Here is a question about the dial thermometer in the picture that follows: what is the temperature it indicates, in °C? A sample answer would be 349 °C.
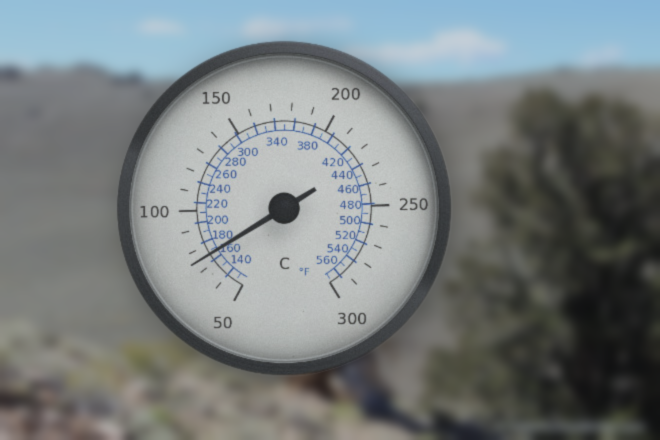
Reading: 75 °C
